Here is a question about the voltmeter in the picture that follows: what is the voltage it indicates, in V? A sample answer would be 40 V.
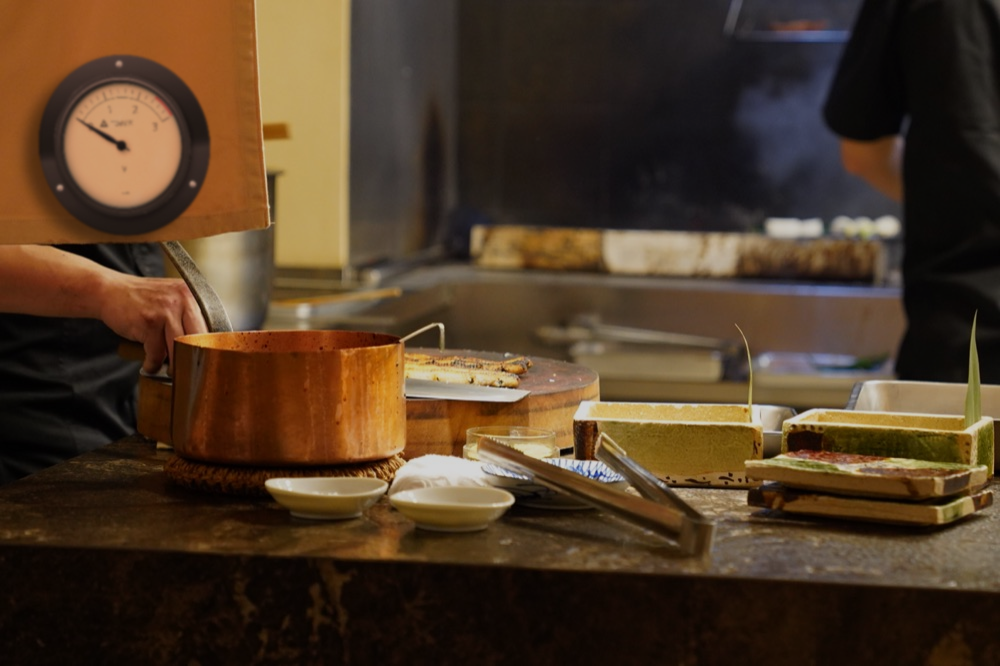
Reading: 0 V
